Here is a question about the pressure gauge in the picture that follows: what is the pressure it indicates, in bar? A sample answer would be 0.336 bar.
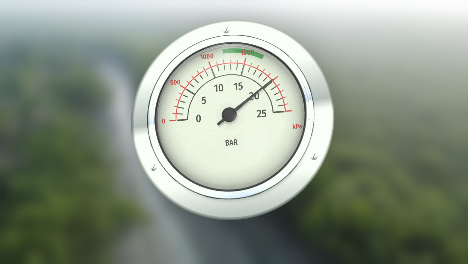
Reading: 20 bar
